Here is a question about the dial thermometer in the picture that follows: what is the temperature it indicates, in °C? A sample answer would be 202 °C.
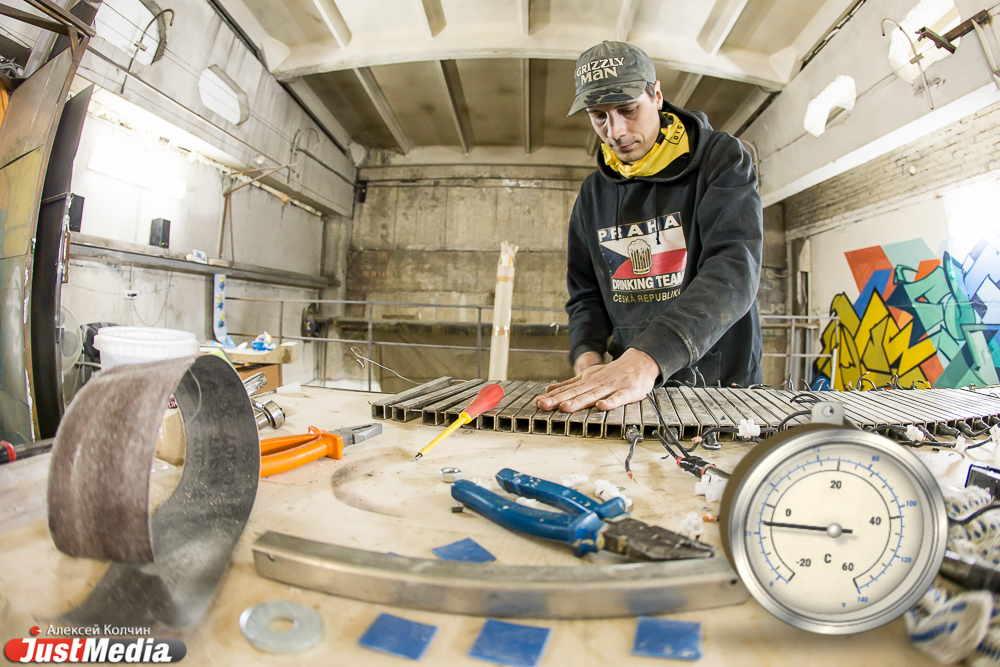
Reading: -4 °C
